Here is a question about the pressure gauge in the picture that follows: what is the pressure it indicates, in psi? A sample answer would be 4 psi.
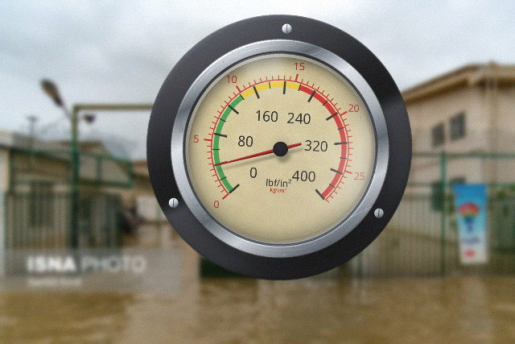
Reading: 40 psi
